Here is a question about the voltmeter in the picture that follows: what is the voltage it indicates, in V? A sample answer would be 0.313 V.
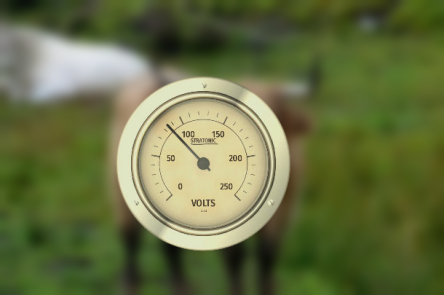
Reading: 85 V
